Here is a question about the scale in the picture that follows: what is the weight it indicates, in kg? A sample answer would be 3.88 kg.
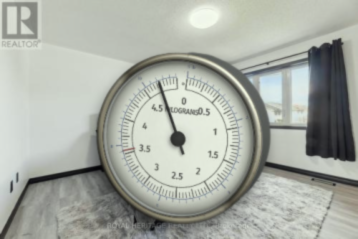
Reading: 4.75 kg
